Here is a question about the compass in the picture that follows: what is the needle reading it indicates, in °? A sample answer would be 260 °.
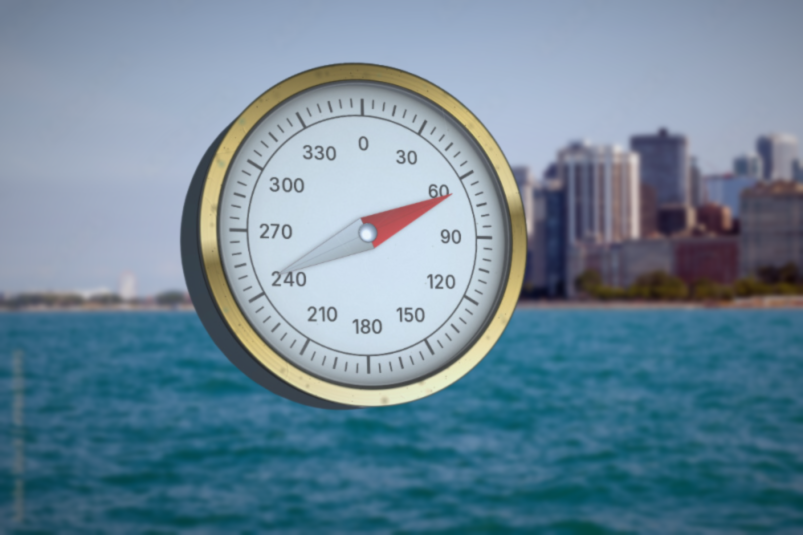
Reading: 65 °
